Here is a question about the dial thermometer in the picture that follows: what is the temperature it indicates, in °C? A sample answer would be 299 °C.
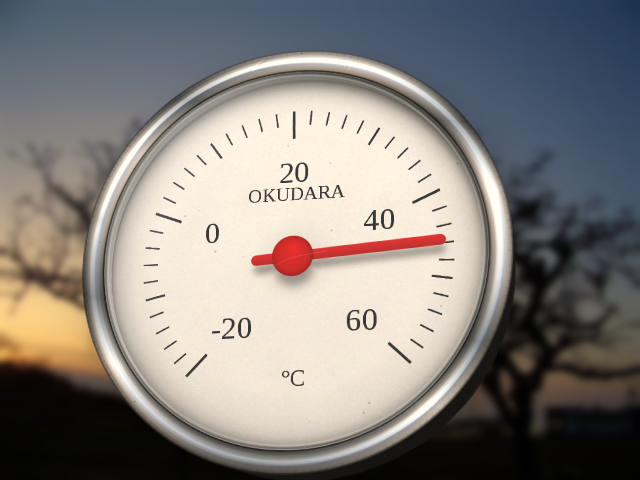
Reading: 46 °C
